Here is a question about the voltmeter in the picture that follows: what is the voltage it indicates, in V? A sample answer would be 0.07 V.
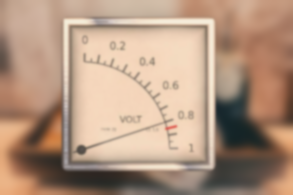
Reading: 0.8 V
